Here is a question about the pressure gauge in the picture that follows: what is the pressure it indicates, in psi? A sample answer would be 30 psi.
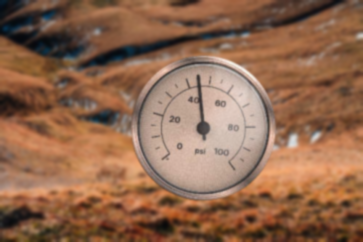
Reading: 45 psi
